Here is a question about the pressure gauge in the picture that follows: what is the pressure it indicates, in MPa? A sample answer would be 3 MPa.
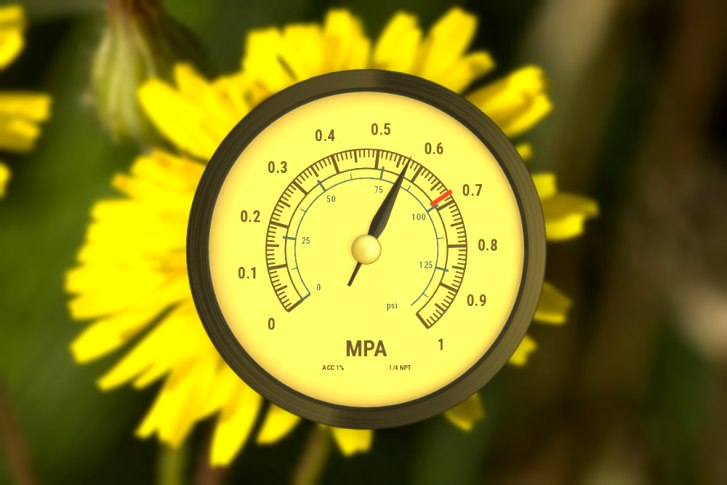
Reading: 0.57 MPa
